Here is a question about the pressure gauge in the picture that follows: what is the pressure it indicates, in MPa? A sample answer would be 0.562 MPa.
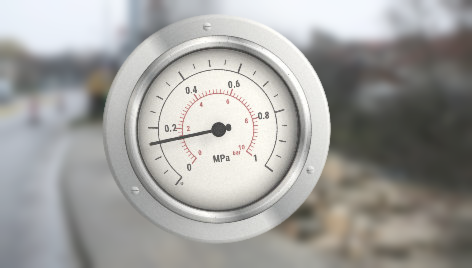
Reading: 0.15 MPa
